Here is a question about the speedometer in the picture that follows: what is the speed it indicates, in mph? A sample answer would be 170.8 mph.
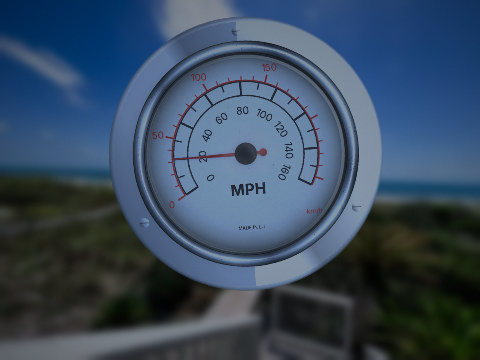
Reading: 20 mph
